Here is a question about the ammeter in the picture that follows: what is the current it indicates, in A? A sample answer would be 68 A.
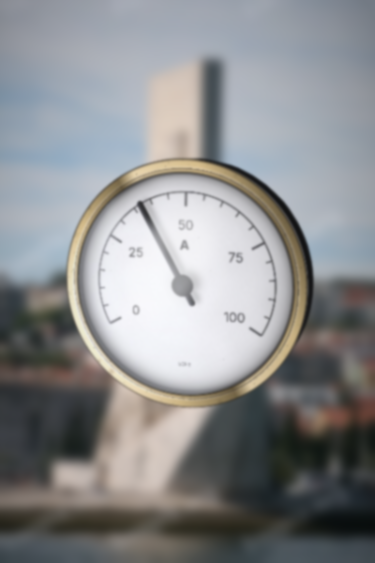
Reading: 37.5 A
